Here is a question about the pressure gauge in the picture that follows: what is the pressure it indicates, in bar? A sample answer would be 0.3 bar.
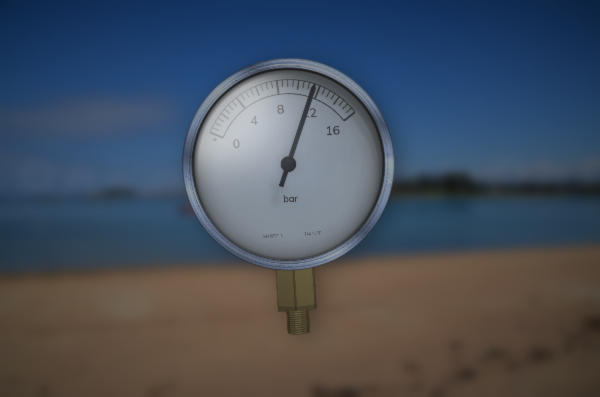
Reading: 11.5 bar
